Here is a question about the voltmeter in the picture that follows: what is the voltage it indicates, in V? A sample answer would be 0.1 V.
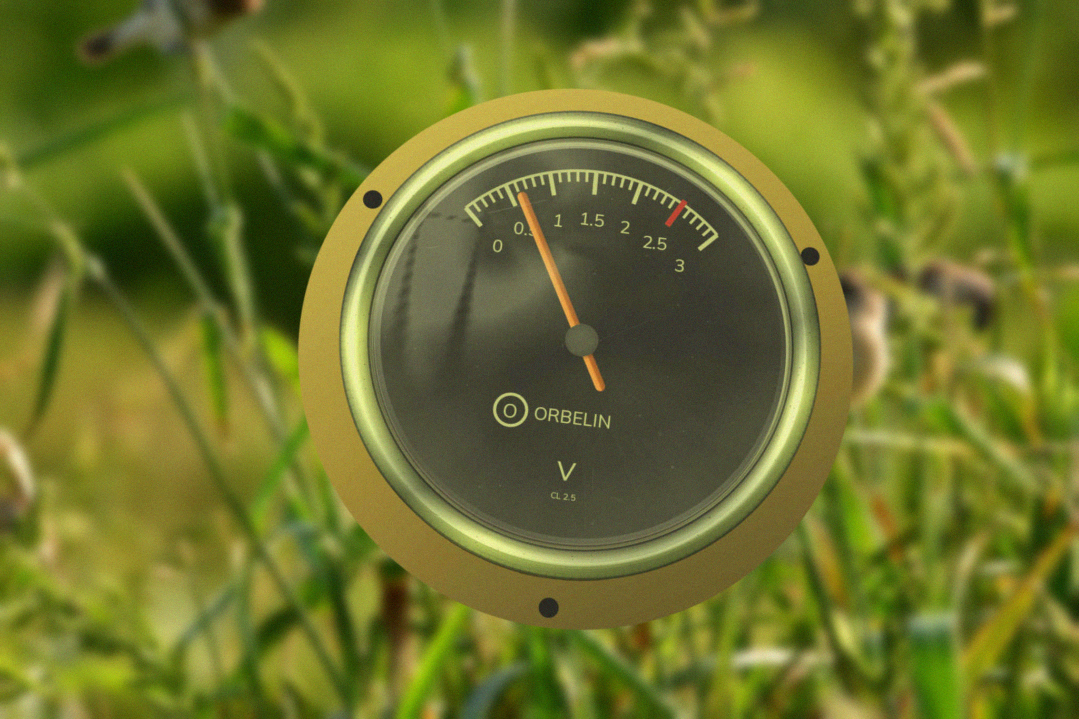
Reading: 0.6 V
